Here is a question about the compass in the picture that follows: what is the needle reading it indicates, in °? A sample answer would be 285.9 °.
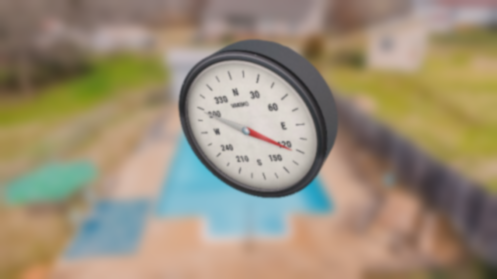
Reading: 120 °
